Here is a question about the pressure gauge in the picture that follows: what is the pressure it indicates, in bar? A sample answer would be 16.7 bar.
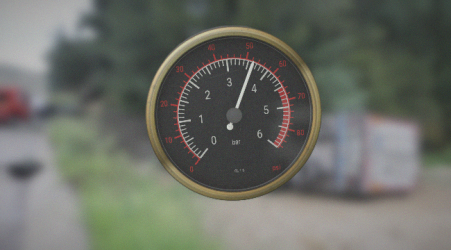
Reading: 3.6 bar
